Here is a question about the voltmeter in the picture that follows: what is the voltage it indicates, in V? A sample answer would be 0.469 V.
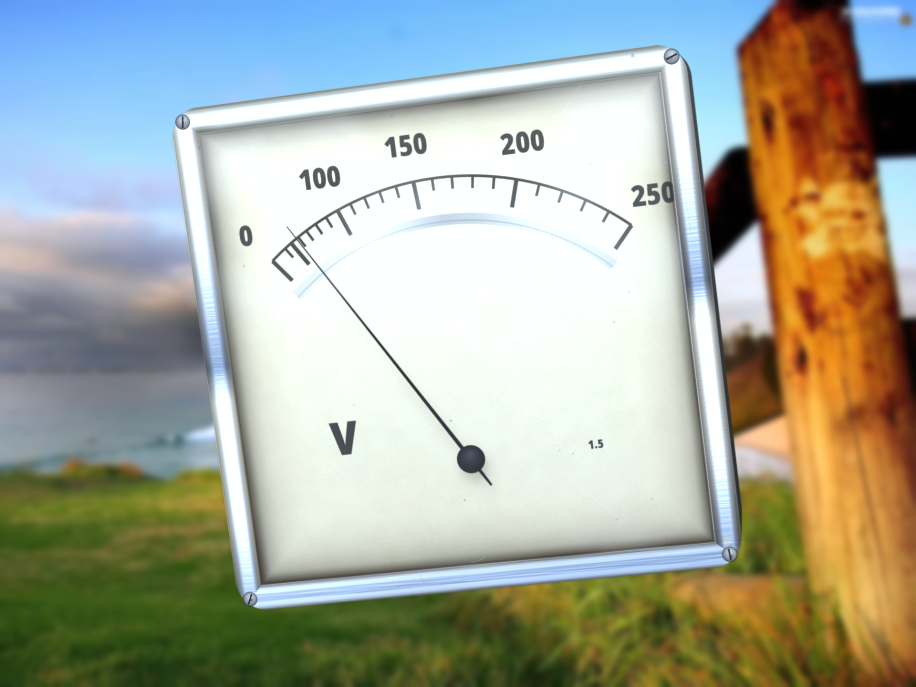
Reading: 60 V
